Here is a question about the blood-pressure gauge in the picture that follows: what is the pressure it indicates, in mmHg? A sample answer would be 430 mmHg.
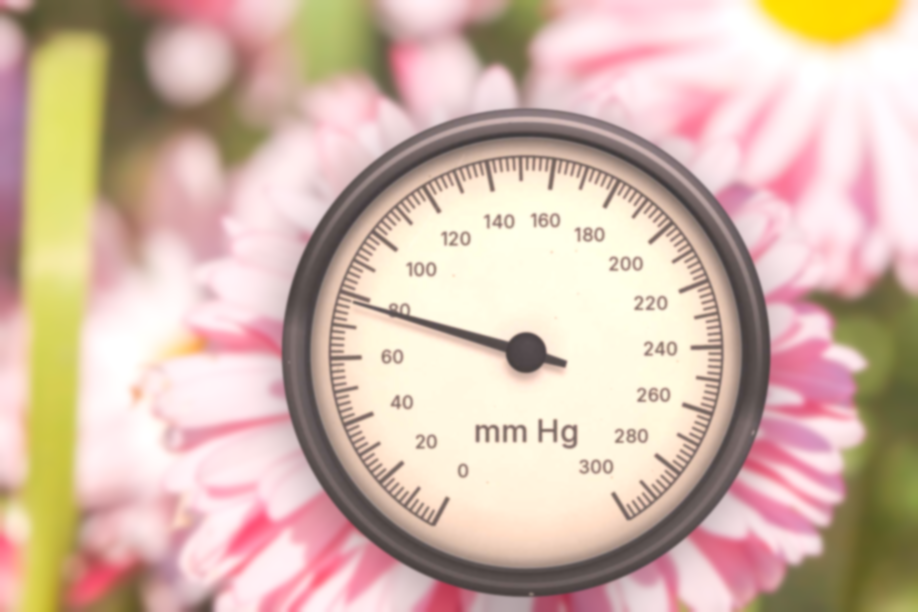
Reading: 78 mmHg
